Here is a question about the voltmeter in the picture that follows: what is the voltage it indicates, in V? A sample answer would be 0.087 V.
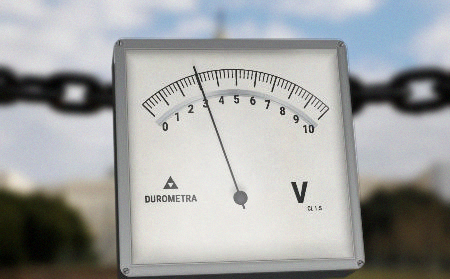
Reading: 3 V
